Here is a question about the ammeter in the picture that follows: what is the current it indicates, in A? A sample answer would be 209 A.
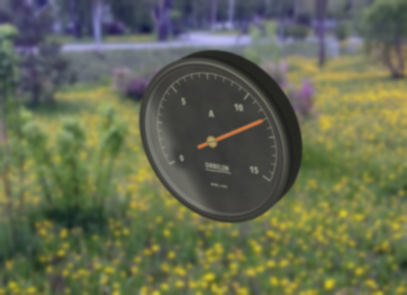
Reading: 11.5 A
